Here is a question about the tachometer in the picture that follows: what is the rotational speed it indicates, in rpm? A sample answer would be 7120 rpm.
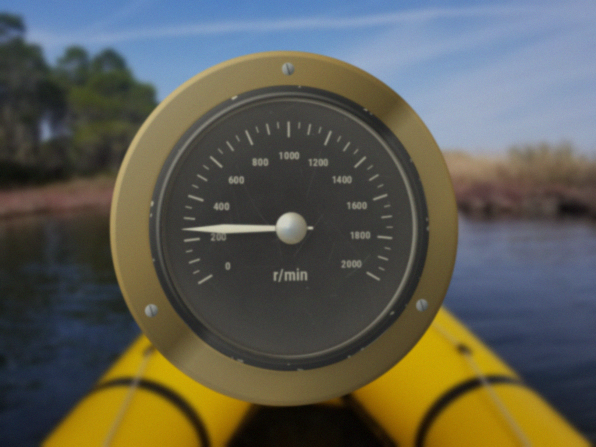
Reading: 250 rpm
